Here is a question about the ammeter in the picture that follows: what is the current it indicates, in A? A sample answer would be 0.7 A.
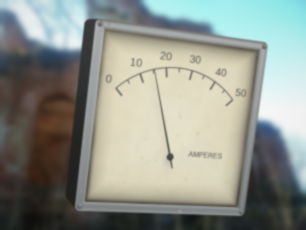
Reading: 15 A
